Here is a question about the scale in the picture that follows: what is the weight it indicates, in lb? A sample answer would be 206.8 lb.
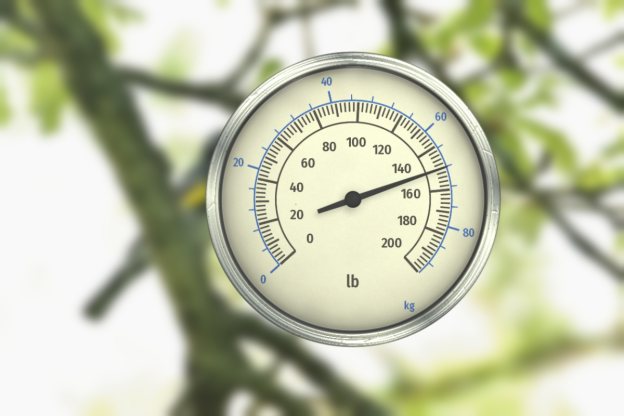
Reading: 150 lb
